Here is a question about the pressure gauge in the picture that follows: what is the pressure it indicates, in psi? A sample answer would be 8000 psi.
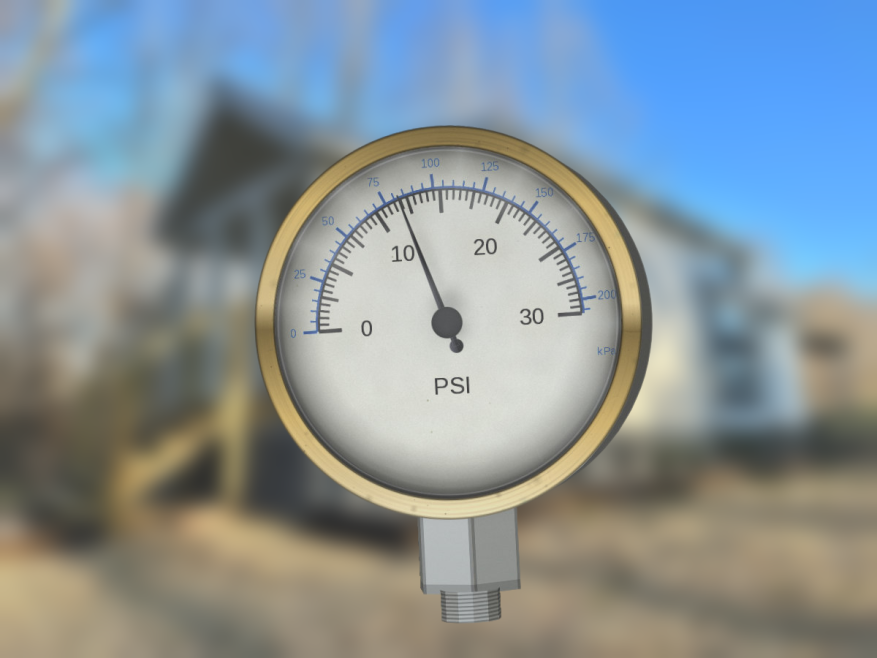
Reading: 12 psi
